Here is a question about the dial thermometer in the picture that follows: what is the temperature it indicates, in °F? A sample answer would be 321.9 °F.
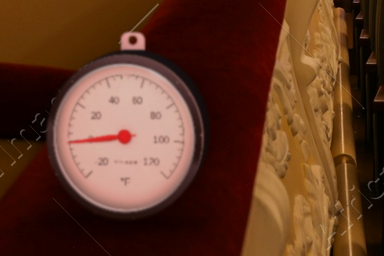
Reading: 0 °F
